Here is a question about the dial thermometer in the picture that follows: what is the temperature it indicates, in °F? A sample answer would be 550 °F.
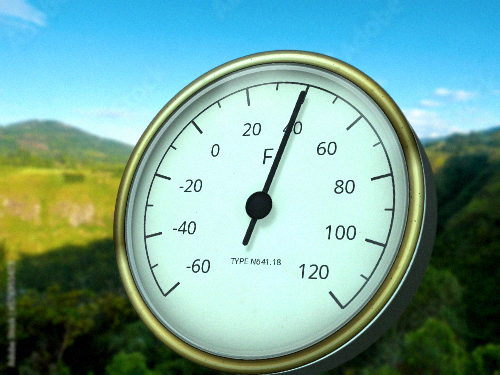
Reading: 40 °F
